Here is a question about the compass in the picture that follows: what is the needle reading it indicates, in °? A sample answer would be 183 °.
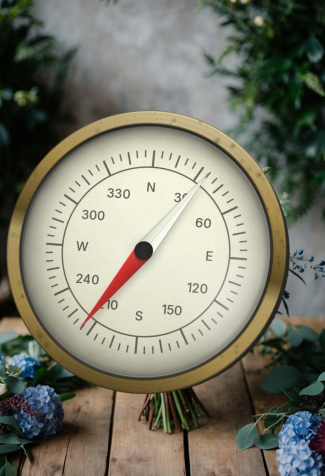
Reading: 215 °
